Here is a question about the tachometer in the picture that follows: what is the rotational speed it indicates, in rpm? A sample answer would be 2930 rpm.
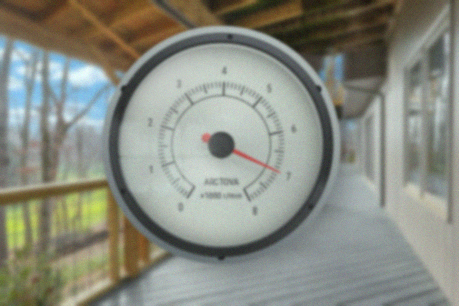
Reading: 7000 rpm
